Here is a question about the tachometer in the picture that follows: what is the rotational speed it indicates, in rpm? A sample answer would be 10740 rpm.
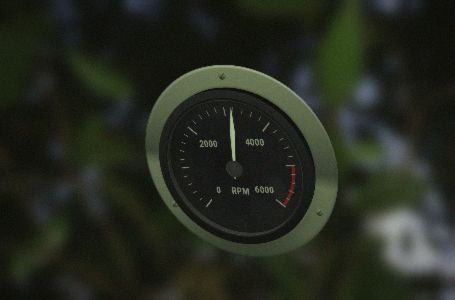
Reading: 3200 rpm
